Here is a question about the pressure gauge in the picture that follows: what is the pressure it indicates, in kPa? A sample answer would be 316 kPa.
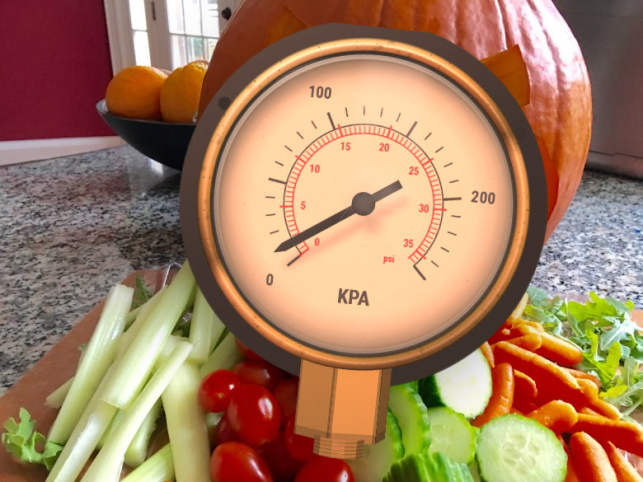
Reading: 10 kPa
